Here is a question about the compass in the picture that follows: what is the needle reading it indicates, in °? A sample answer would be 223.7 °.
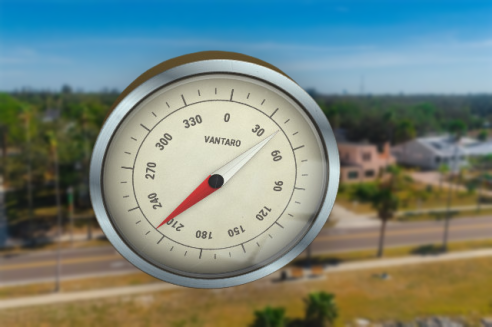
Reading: 220 °
